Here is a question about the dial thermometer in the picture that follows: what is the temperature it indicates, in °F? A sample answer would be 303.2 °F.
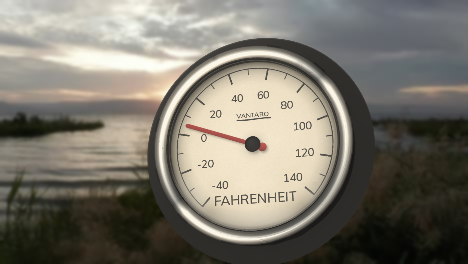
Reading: 5 °F
